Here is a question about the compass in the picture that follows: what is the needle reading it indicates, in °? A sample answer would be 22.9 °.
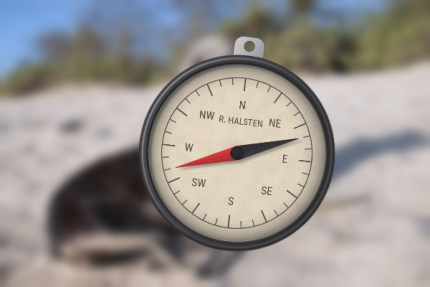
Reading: 250 °
